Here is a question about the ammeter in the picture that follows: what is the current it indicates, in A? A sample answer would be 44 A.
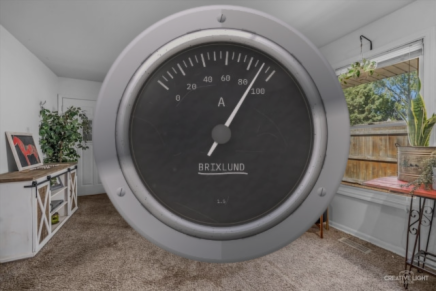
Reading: 90 A
